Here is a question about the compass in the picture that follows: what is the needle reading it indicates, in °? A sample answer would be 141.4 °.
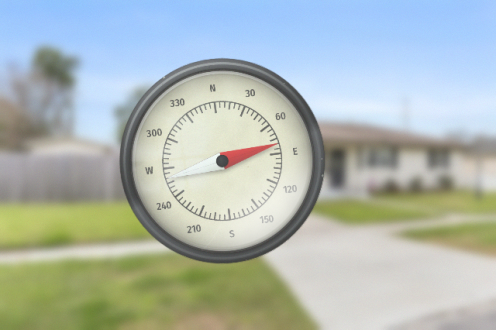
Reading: 80 °
